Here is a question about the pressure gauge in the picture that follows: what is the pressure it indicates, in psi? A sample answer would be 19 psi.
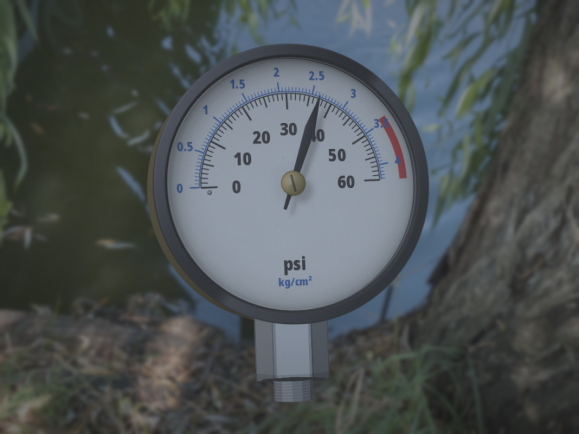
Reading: 37 psi
